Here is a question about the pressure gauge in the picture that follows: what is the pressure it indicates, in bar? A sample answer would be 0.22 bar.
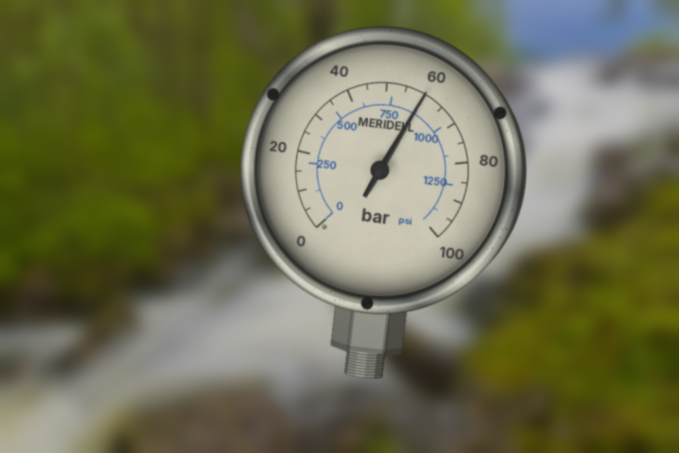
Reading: 60 bar
